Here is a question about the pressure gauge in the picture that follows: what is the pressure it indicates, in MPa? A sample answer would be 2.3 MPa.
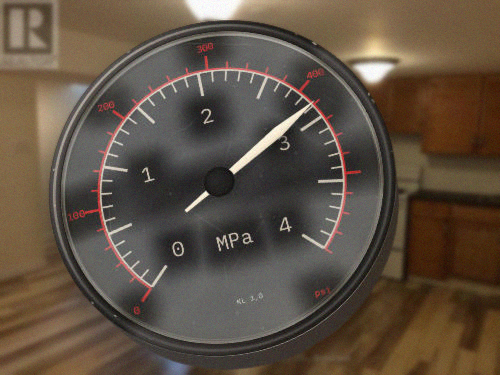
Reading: 2.9 MPa
